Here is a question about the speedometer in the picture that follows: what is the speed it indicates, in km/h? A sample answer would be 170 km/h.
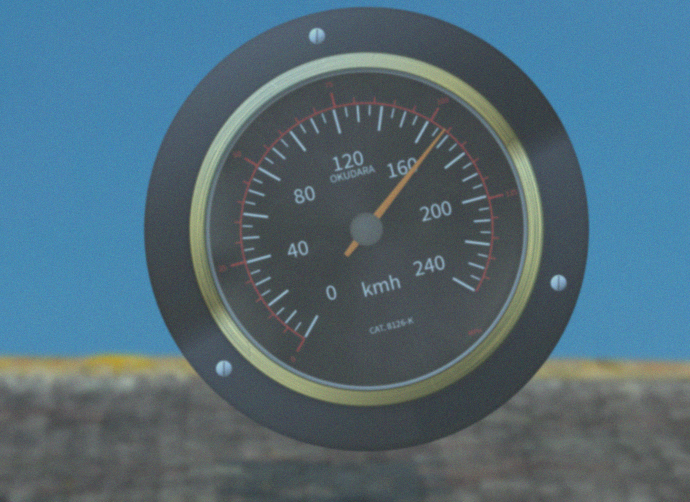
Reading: 167.5 km/h
